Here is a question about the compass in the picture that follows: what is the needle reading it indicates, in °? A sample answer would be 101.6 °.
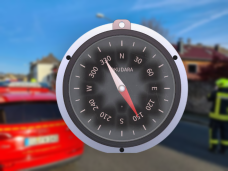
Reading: 150 °
